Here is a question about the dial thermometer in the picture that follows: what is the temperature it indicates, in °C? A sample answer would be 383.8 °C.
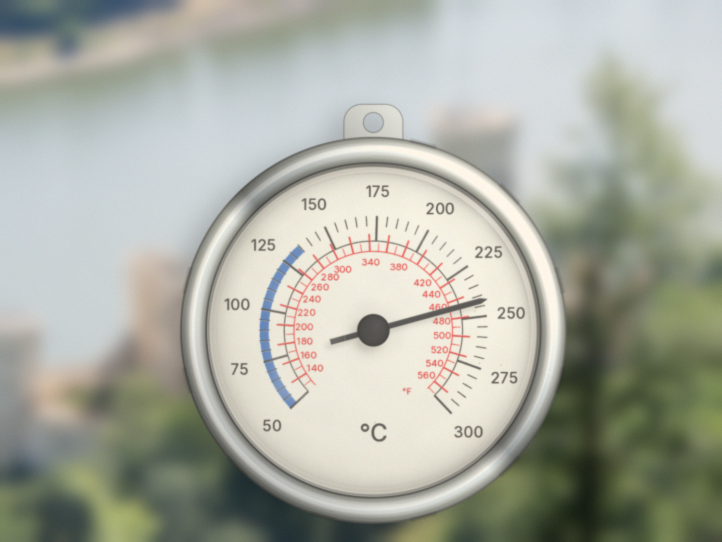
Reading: 242.5 °C
